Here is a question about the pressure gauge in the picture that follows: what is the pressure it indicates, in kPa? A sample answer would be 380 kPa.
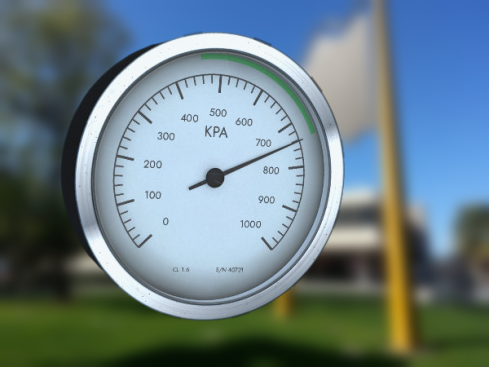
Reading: 740 kPa
